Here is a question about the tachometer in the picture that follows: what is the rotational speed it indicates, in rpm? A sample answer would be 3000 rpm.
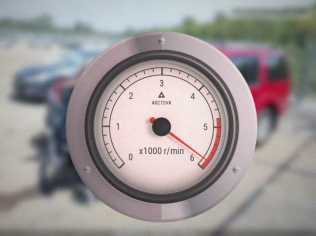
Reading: 5800 rpm
